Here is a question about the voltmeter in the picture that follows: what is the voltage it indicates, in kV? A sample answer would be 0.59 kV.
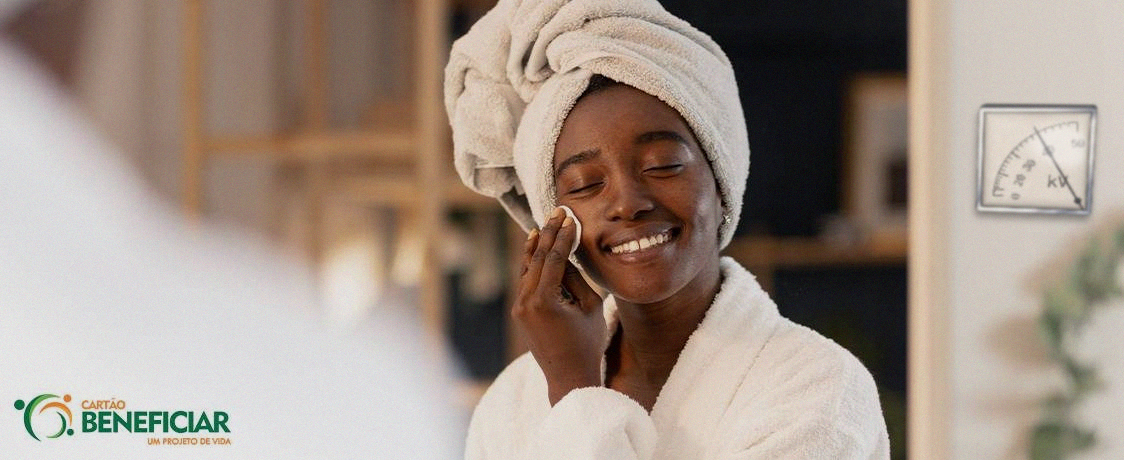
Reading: 40 kV
